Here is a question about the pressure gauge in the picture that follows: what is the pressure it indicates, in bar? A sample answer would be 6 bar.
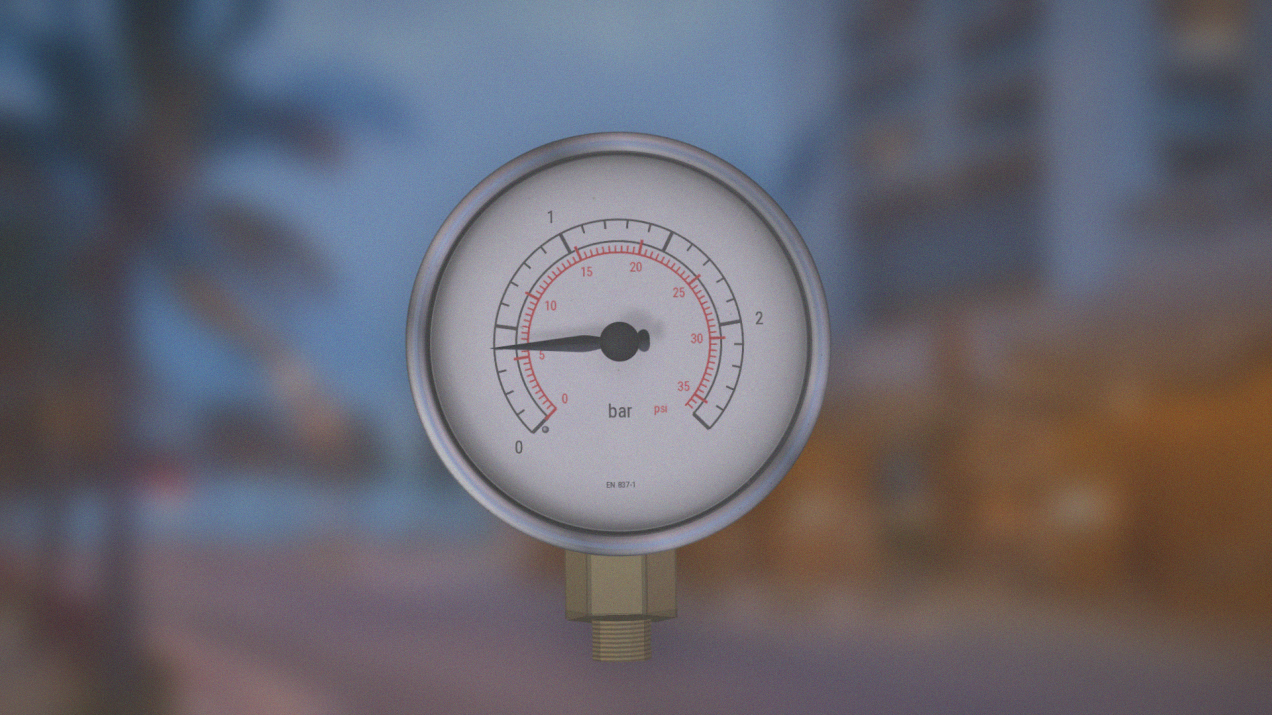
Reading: 0.4 bar
